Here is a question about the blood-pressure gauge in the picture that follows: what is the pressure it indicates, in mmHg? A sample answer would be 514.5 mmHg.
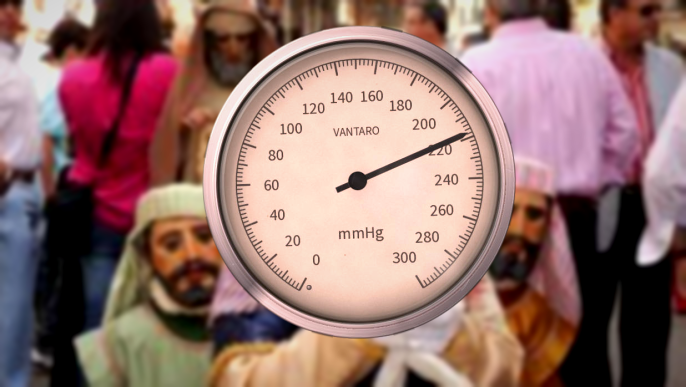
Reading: 218 mmHg
